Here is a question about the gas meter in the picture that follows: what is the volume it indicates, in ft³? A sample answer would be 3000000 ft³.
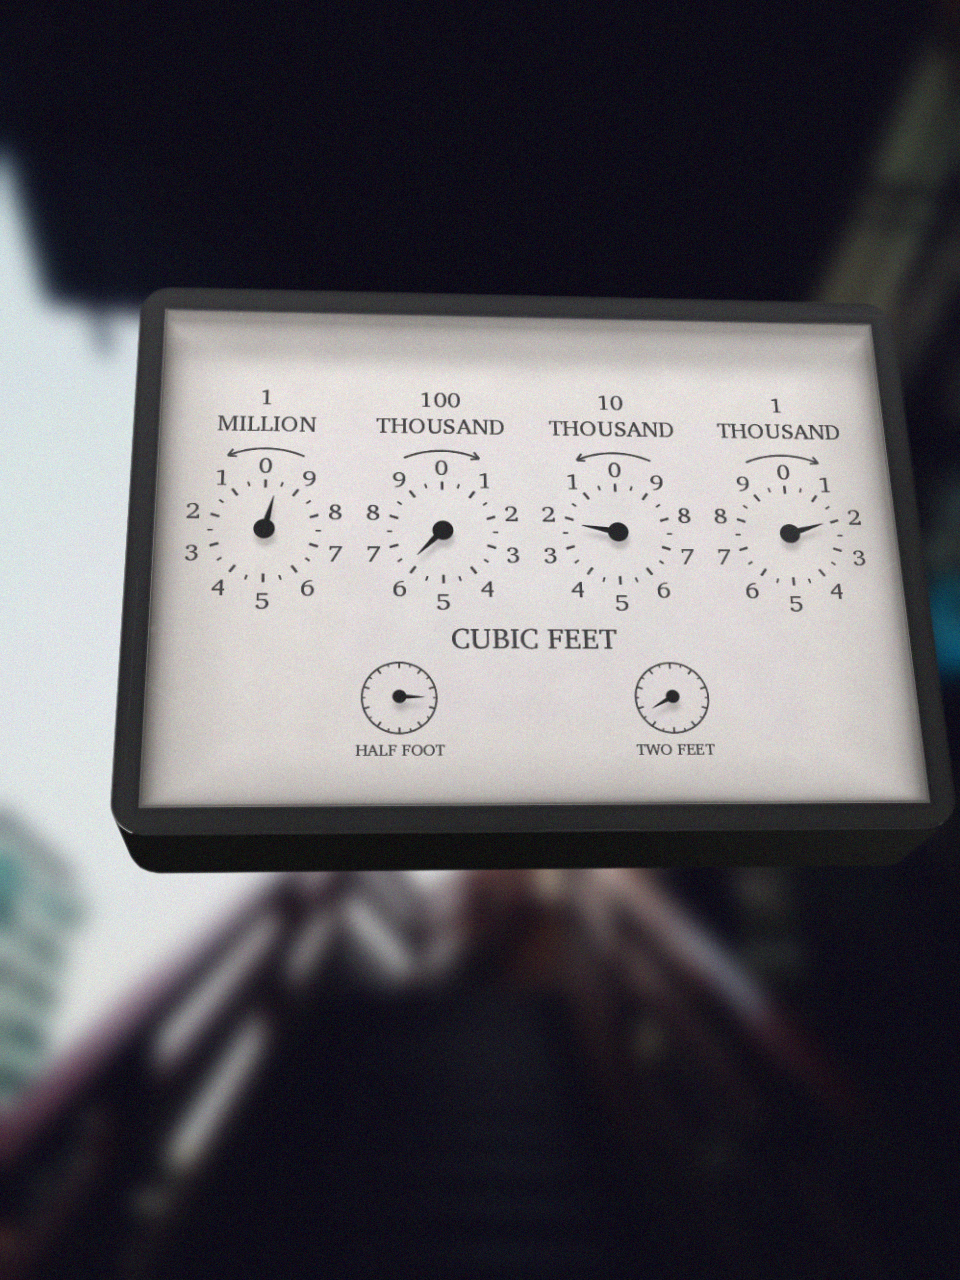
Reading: 962200 ft³
